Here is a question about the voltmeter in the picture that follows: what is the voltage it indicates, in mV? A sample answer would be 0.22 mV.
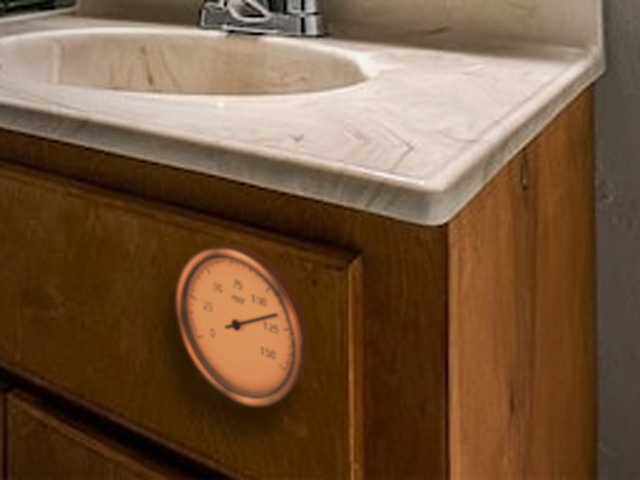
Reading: 115 mV
